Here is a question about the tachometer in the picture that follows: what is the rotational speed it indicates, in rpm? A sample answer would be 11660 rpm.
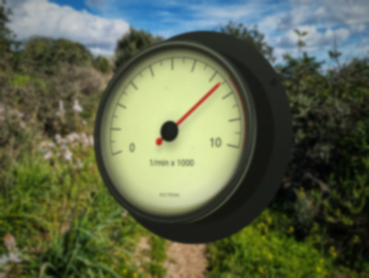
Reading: 7500 rpm
